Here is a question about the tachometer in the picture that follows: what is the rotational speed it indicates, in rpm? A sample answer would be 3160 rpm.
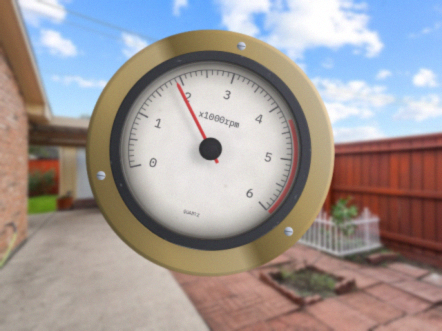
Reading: 1900 rpm
